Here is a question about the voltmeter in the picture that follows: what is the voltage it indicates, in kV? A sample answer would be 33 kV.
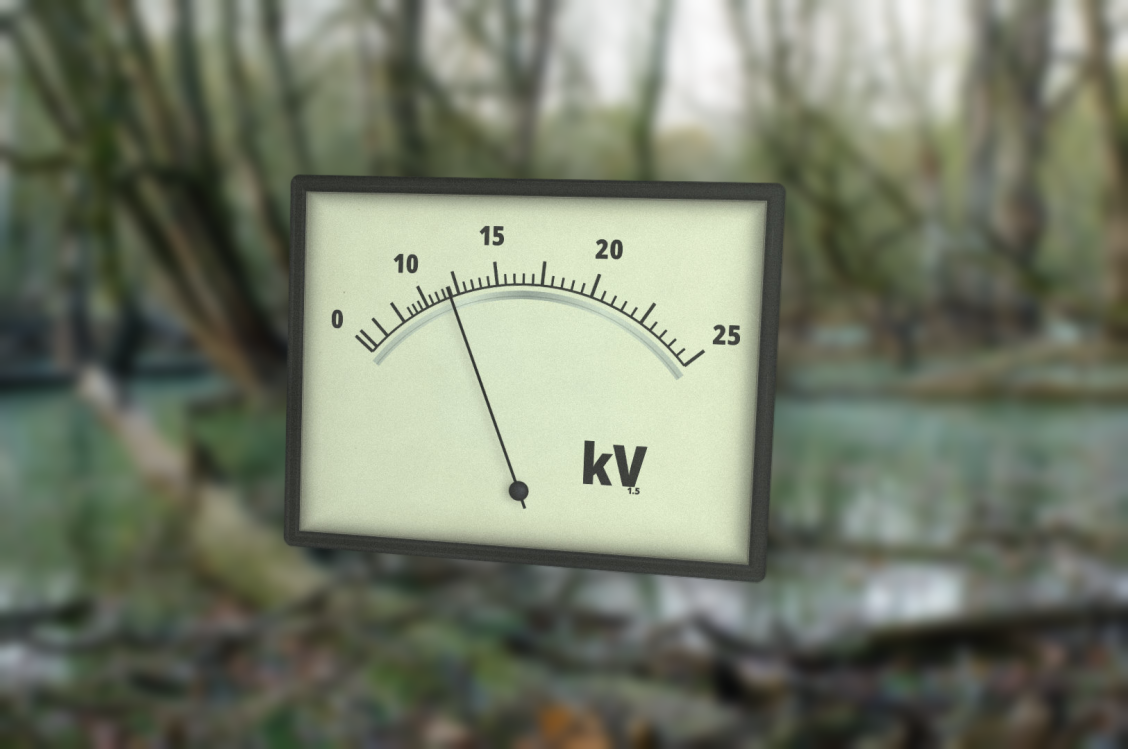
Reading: 12 kV
